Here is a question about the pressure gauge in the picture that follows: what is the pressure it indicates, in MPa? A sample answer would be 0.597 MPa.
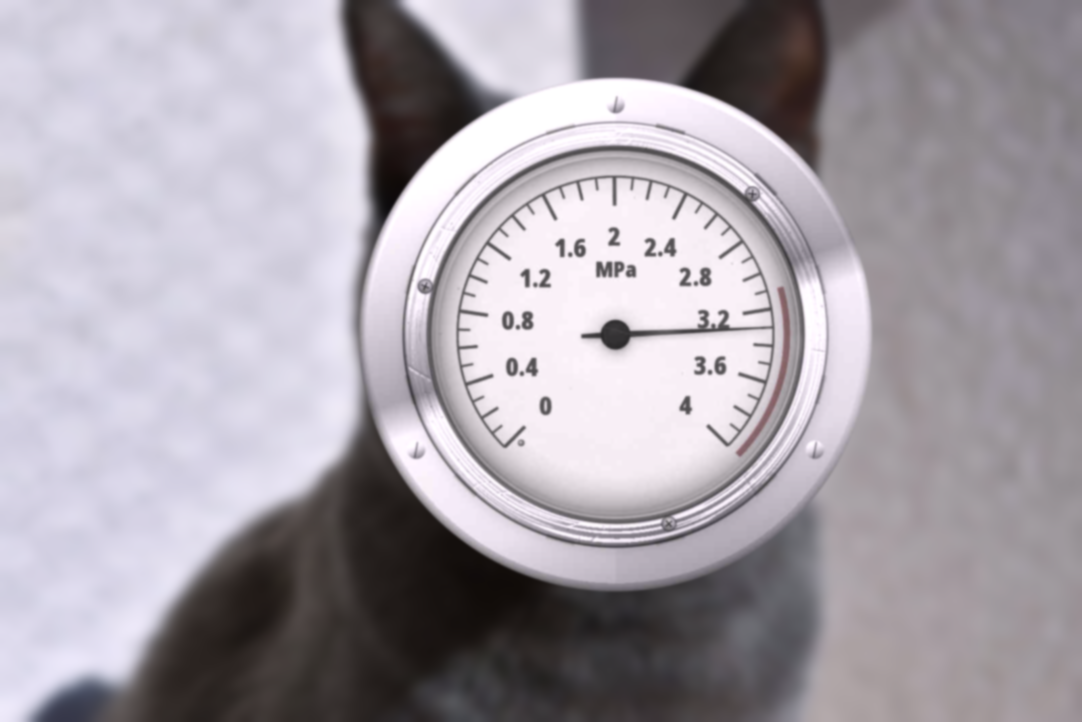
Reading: 3.3 MPa
